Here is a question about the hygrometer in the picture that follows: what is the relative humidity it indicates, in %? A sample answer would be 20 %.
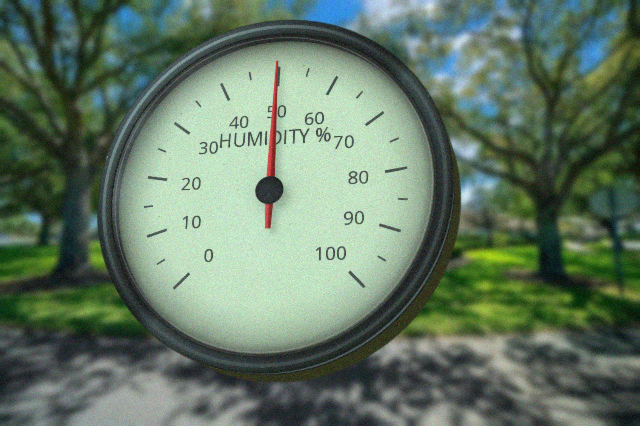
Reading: 50 %
